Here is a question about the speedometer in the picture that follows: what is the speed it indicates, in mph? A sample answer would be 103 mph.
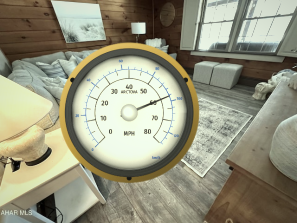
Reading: 60 mph
